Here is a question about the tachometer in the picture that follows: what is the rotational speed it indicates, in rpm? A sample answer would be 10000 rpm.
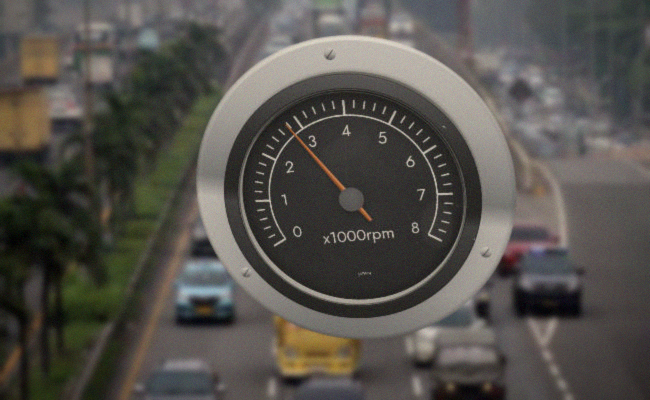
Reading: 2800 rpm
